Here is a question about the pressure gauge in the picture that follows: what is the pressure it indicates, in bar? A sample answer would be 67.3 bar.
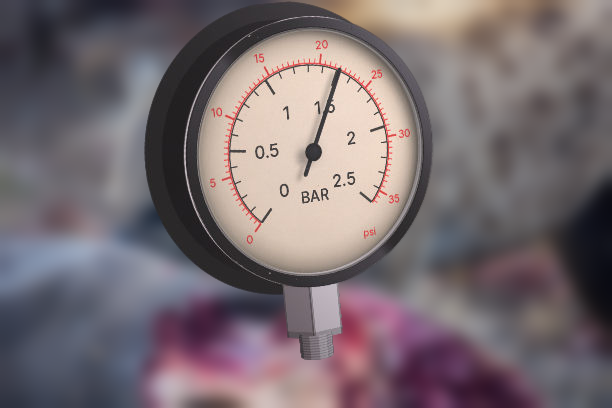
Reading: 1.5 bar
